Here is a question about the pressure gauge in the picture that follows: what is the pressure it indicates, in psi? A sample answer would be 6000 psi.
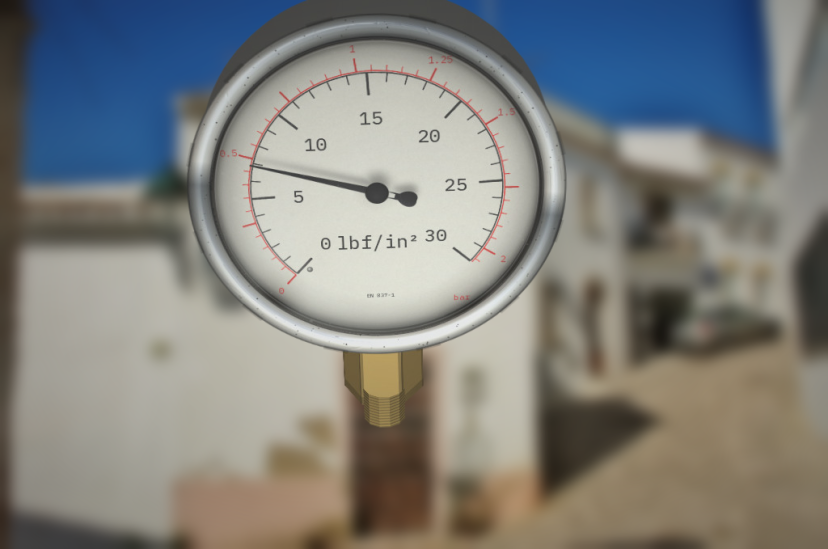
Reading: 7 psi
